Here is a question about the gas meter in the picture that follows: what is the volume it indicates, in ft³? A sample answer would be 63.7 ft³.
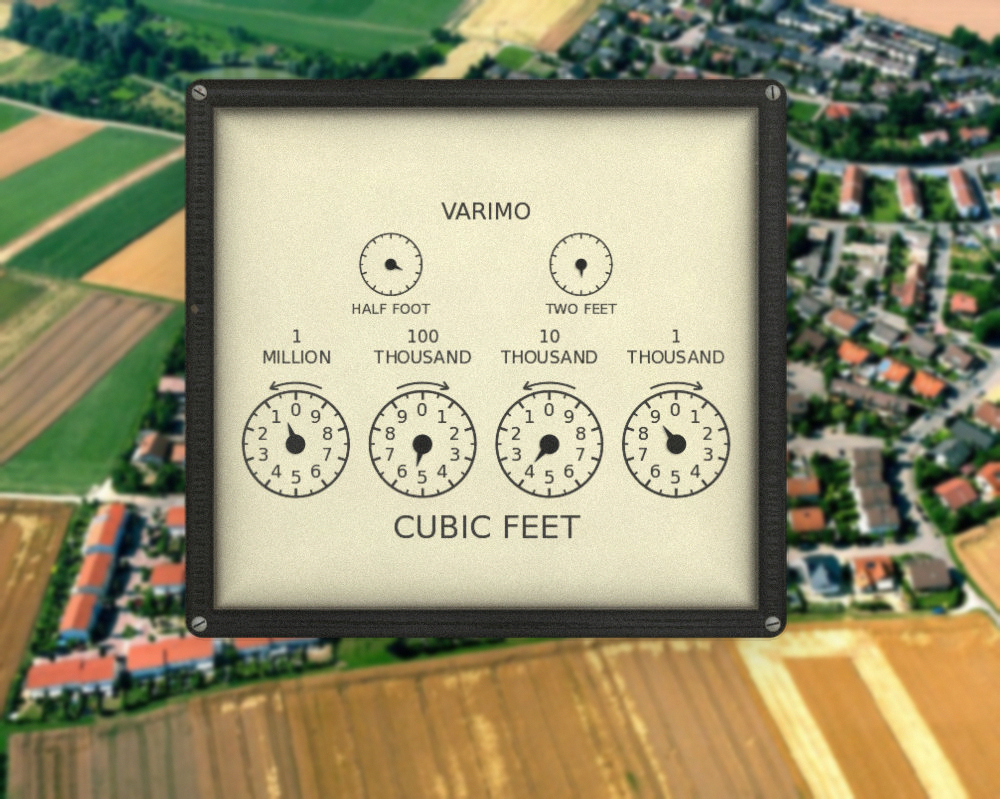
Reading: 53900 ft³
